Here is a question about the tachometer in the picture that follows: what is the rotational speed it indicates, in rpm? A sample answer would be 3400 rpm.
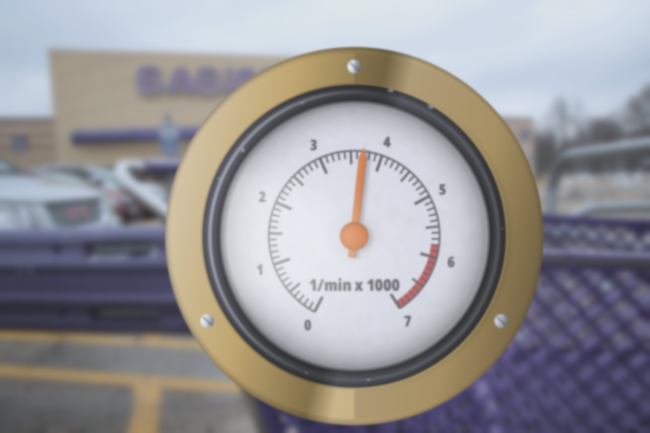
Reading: 3700 rpm
